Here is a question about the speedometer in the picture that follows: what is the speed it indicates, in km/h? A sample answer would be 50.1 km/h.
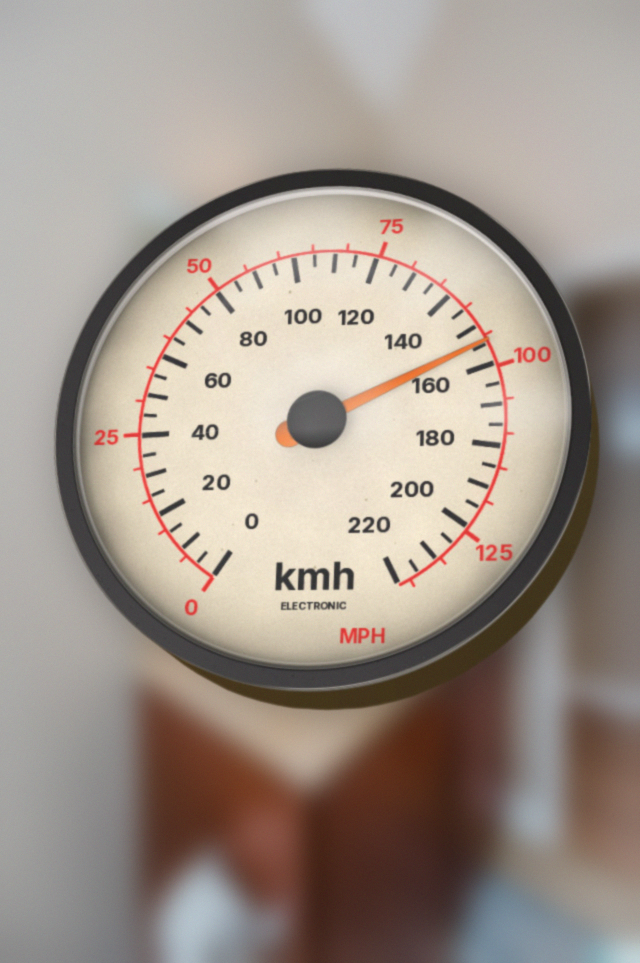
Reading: 155 km/h
